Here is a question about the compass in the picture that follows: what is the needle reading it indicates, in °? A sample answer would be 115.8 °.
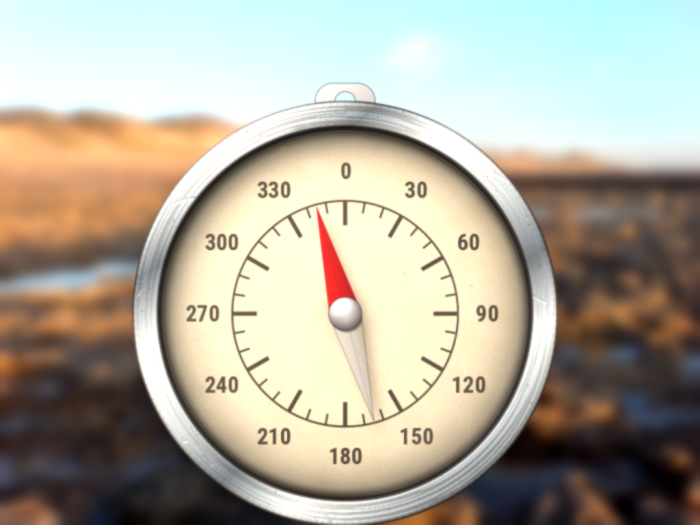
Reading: 345 °
